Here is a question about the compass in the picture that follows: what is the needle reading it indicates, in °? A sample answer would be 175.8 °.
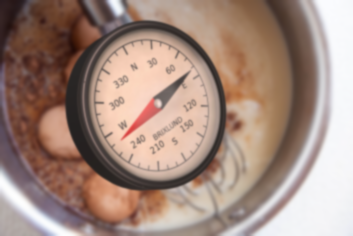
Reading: 260 °
